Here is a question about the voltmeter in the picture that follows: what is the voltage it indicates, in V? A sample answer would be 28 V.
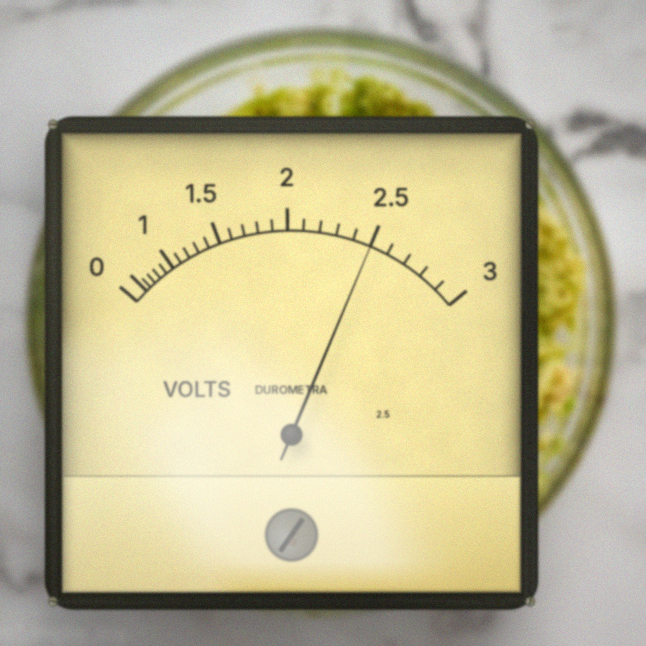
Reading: 2.5 V
